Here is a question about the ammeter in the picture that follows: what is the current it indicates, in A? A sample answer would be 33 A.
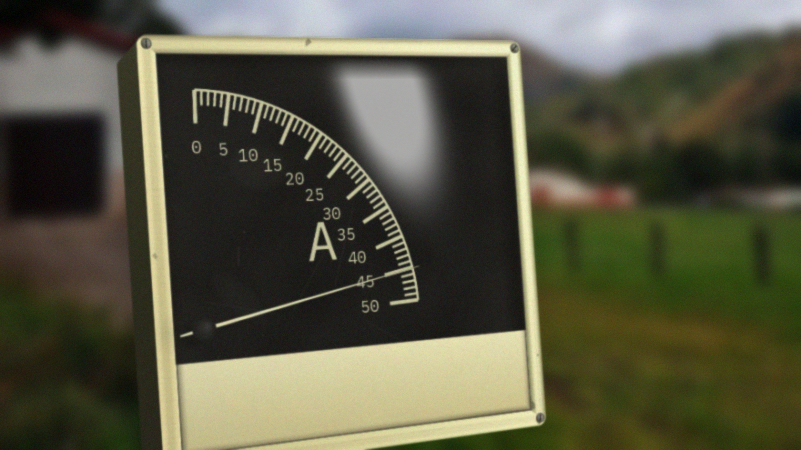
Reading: 45 A
